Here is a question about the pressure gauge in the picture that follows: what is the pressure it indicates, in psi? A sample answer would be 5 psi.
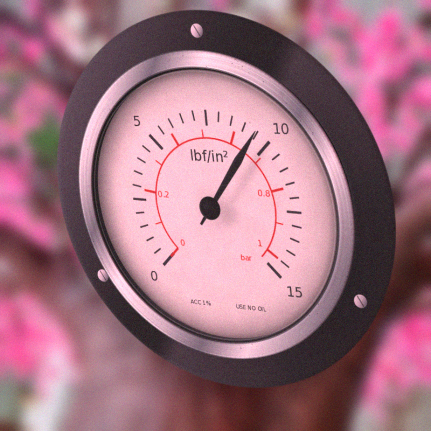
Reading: 9.5 psi
